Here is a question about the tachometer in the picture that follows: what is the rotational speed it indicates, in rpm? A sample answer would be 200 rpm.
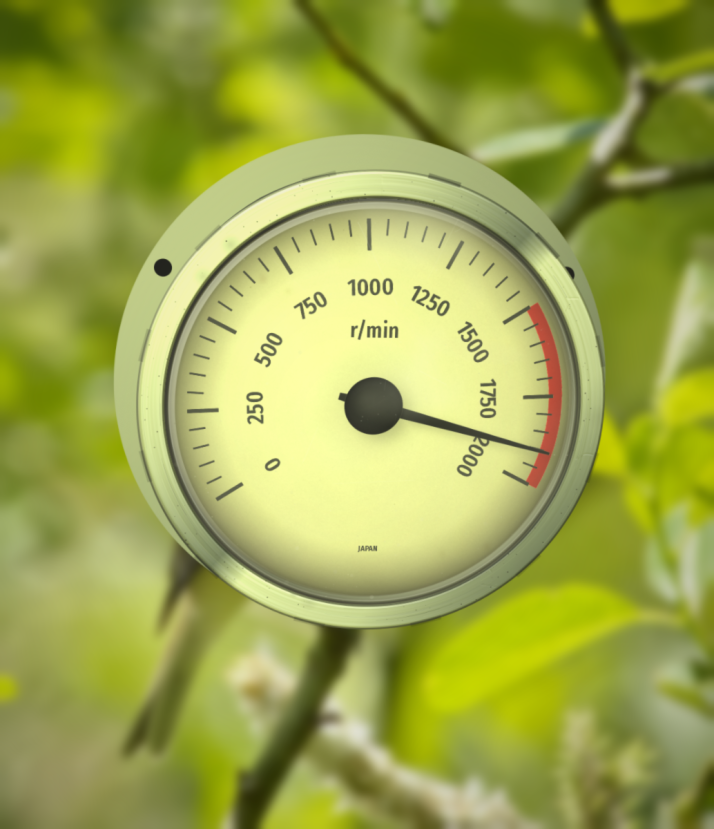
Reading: 1900 rpm
